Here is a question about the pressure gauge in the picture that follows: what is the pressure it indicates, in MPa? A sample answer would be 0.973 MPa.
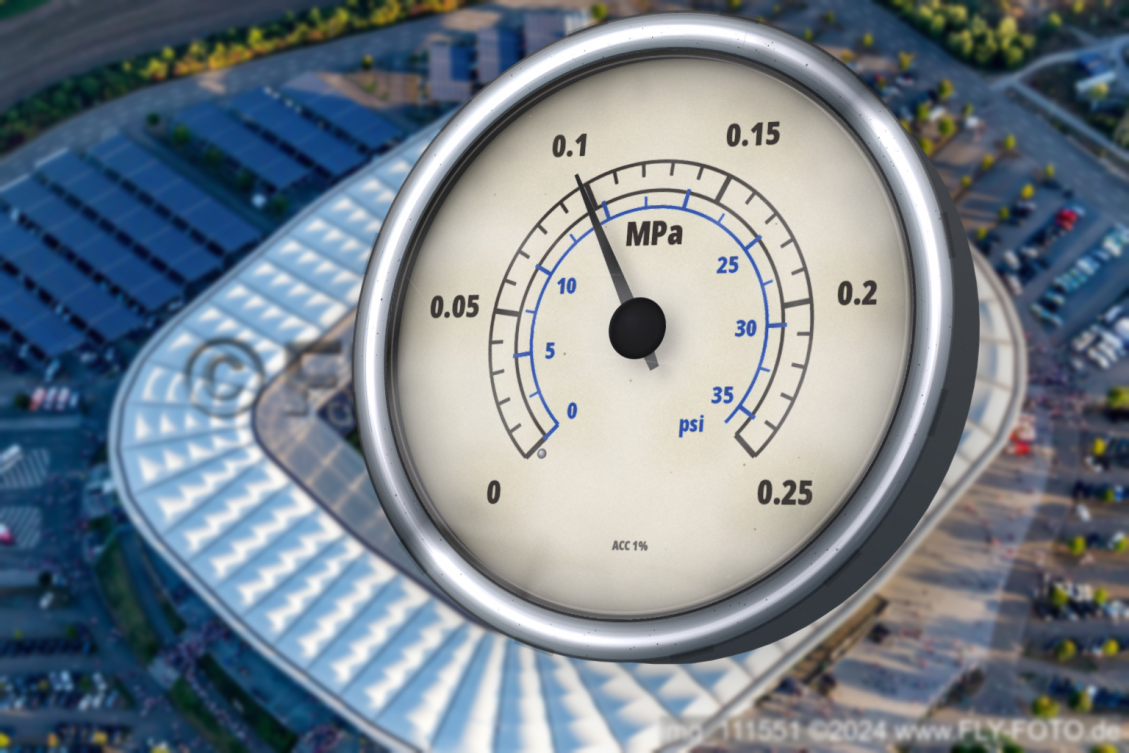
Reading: 0.1 MPa
